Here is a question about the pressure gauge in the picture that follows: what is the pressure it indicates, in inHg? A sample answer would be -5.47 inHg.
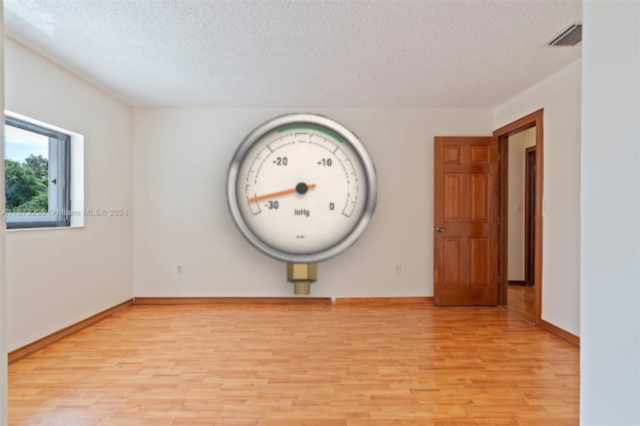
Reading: -28 inHg
